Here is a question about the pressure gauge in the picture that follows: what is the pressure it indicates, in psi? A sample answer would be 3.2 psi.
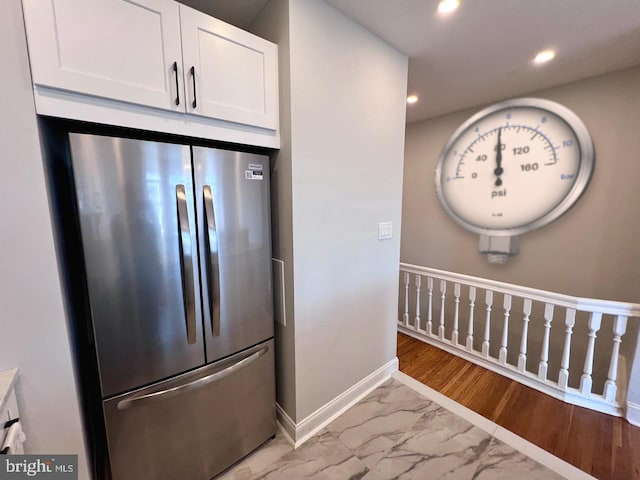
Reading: 80 psi
